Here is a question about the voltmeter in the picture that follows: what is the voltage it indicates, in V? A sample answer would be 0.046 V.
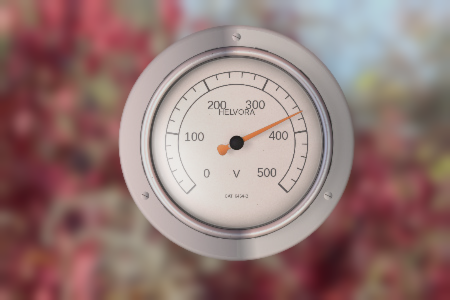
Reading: 370 V
